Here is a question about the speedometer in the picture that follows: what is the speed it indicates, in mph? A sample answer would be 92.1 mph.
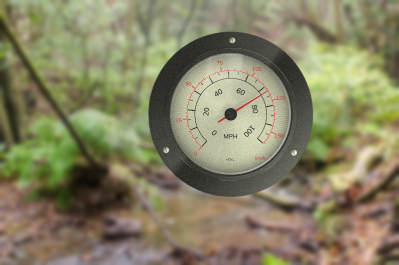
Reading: 72.5 mph
